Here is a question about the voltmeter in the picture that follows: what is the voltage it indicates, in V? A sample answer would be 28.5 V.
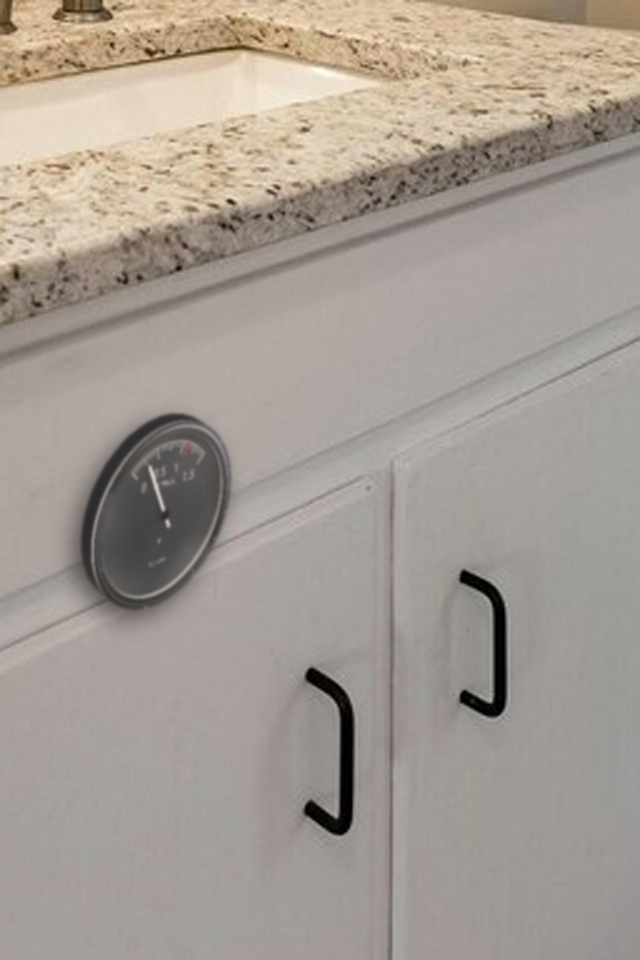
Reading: 0.25 V
